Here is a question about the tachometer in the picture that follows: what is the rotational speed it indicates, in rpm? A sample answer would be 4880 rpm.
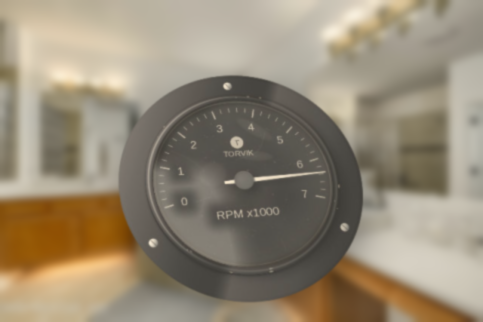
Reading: 6400 rpm
